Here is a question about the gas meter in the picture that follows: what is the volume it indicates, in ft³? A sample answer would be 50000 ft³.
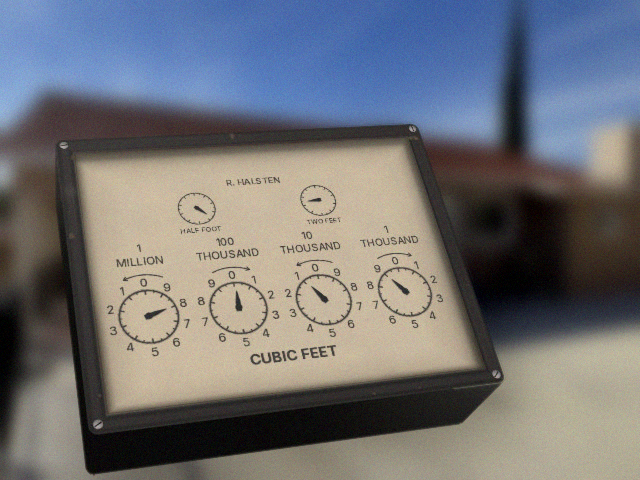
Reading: 800900 ft³
